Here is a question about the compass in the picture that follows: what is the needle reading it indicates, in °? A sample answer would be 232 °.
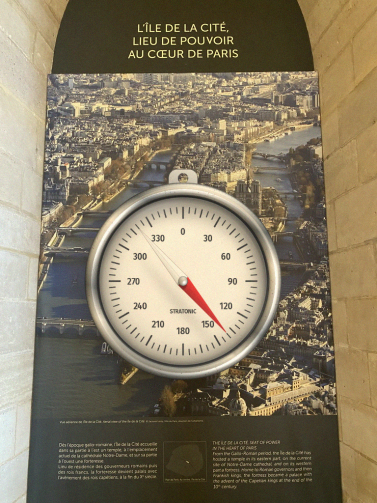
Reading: 140 °
